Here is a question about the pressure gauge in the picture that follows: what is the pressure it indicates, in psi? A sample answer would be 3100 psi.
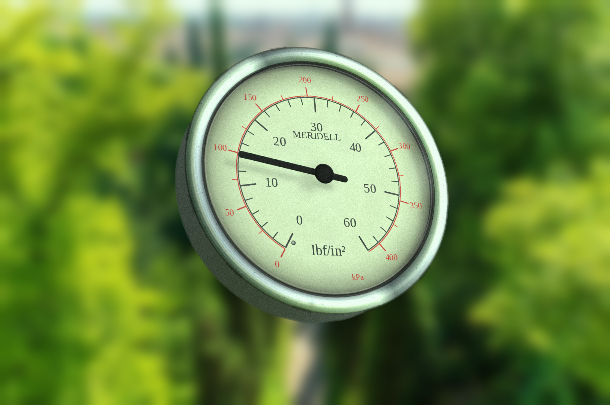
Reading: 14 psi
